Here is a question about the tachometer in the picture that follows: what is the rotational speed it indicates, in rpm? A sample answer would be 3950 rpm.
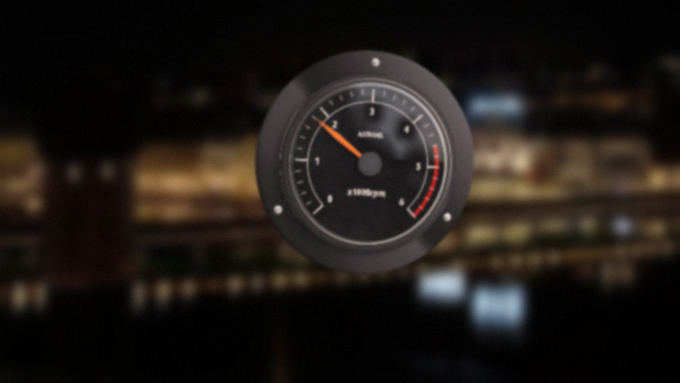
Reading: 1800 rpm
